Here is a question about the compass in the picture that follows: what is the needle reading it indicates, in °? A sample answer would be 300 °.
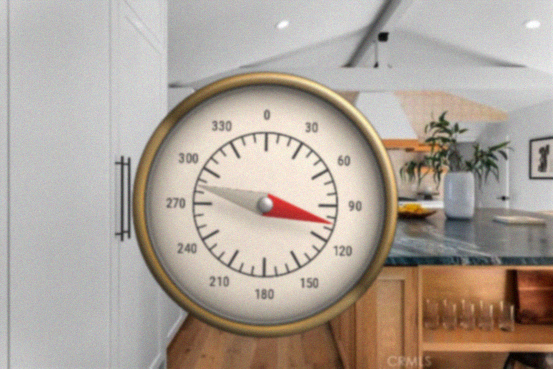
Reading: 105 °
